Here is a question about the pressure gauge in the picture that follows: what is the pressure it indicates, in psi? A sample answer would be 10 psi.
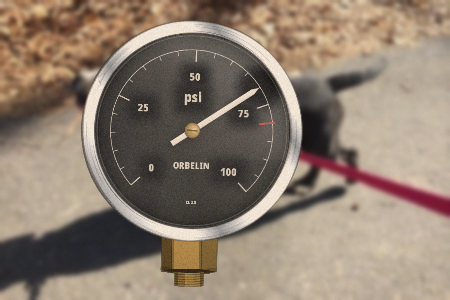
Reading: 70 psi
